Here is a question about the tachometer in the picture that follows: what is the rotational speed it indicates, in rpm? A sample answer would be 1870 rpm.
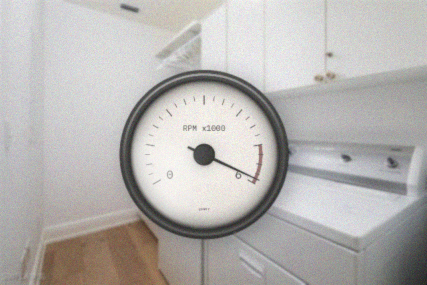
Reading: 5875 rpm
